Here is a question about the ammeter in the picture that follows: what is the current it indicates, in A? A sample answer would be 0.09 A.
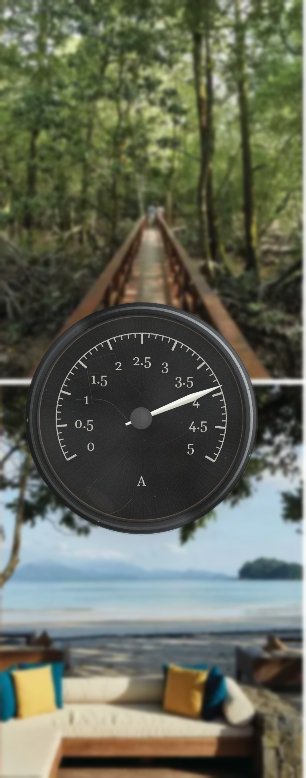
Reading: 3.9 A
